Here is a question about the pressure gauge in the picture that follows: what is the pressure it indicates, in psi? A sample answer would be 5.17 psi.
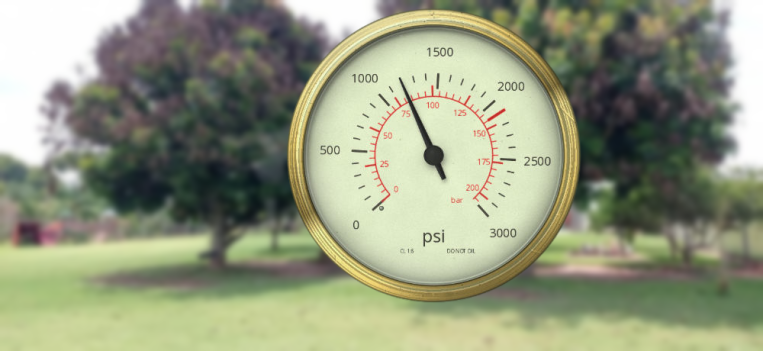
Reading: 1200 psi
